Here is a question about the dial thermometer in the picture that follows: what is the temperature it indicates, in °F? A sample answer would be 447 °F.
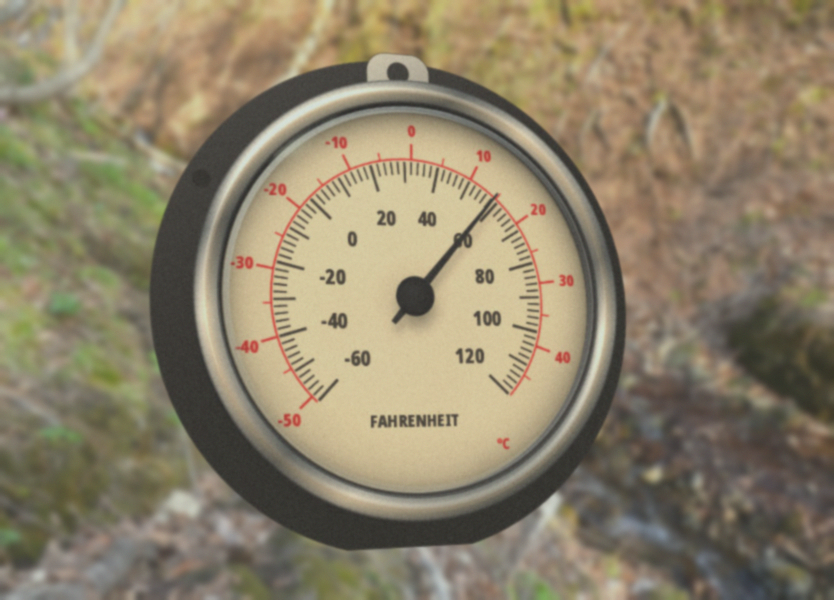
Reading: 58 °F
